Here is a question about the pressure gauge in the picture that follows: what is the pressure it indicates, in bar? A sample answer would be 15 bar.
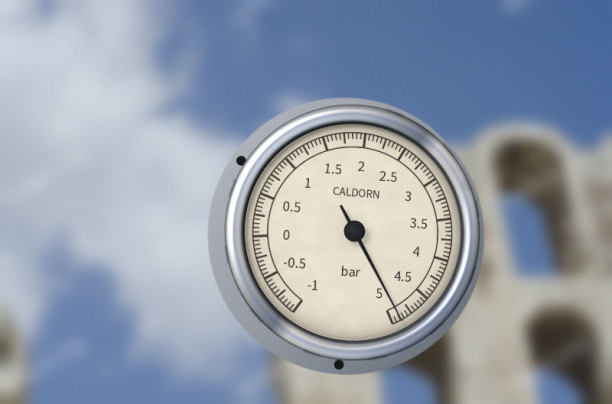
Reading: 4.9 bar
